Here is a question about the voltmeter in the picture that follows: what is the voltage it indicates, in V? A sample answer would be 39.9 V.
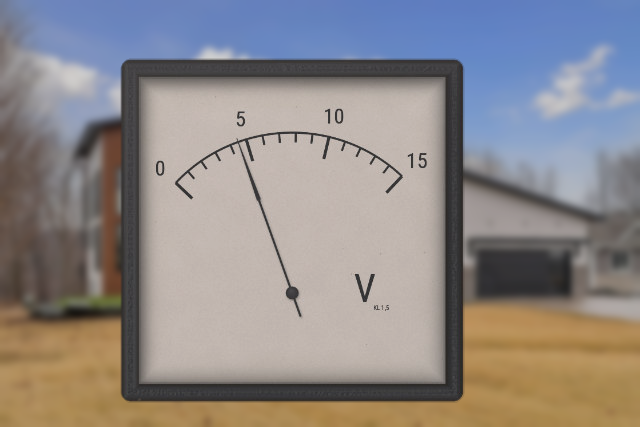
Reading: 4.5 V
